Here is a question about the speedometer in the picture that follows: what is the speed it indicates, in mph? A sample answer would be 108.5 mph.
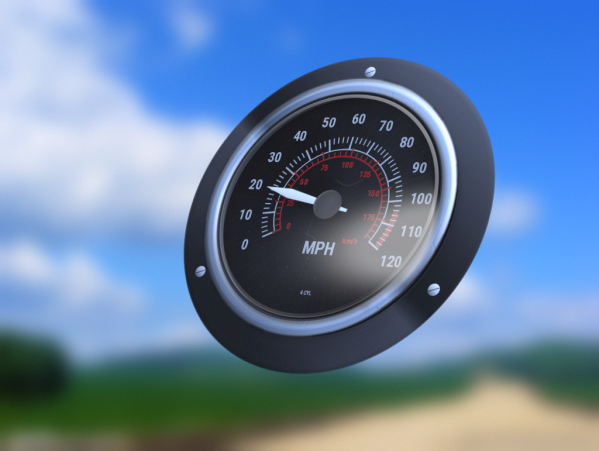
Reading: 20 mph
